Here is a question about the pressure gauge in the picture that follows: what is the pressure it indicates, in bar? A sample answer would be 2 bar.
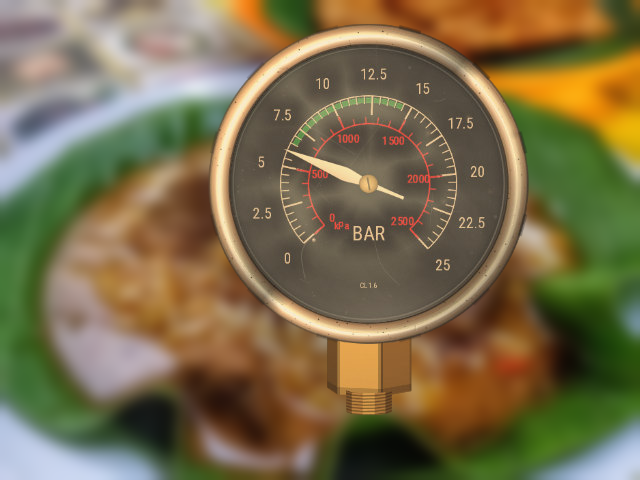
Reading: 6 bar
